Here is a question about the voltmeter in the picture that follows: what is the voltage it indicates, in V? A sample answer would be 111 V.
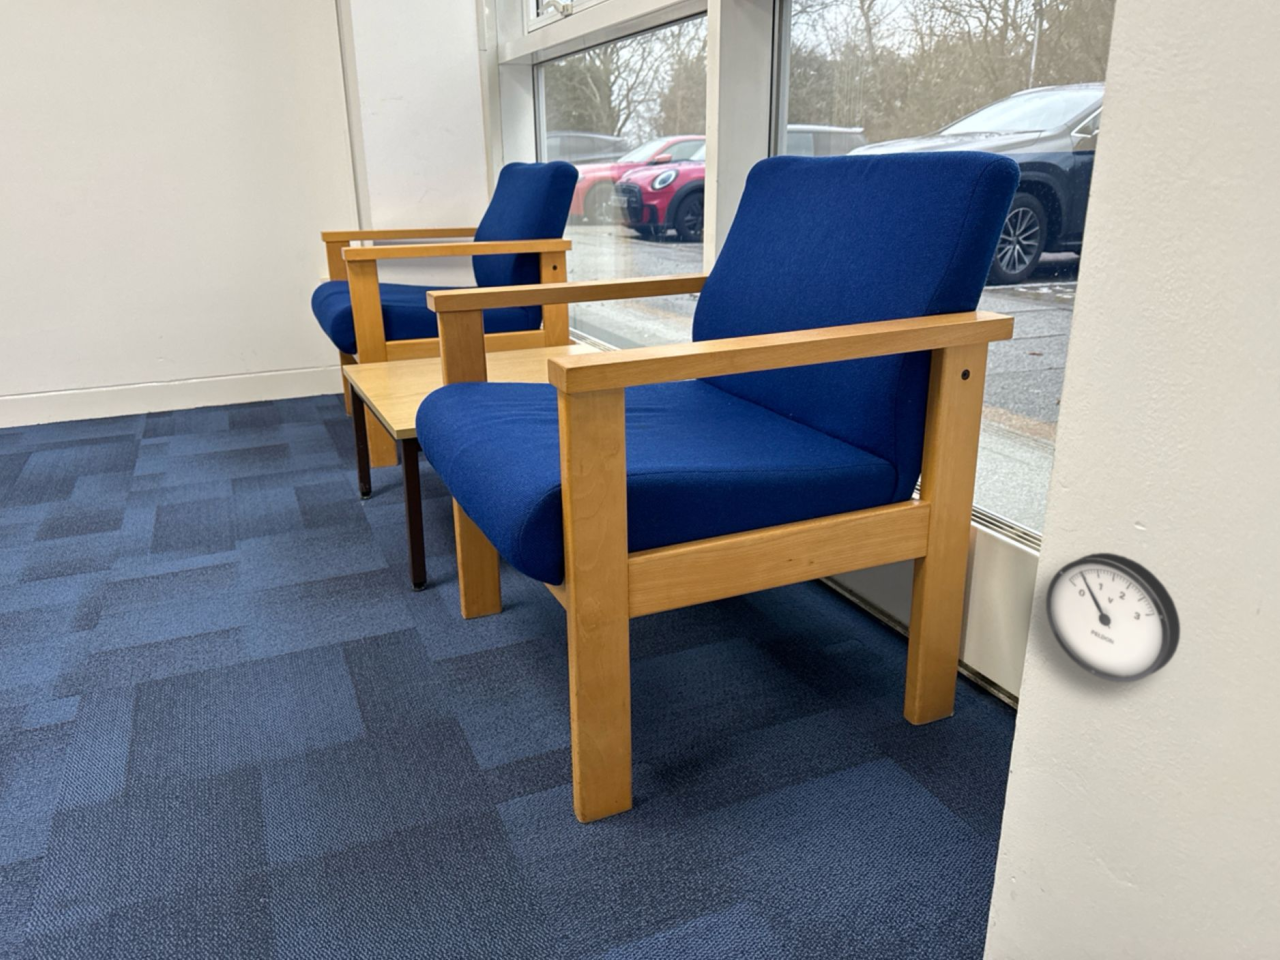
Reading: 0.5 V
